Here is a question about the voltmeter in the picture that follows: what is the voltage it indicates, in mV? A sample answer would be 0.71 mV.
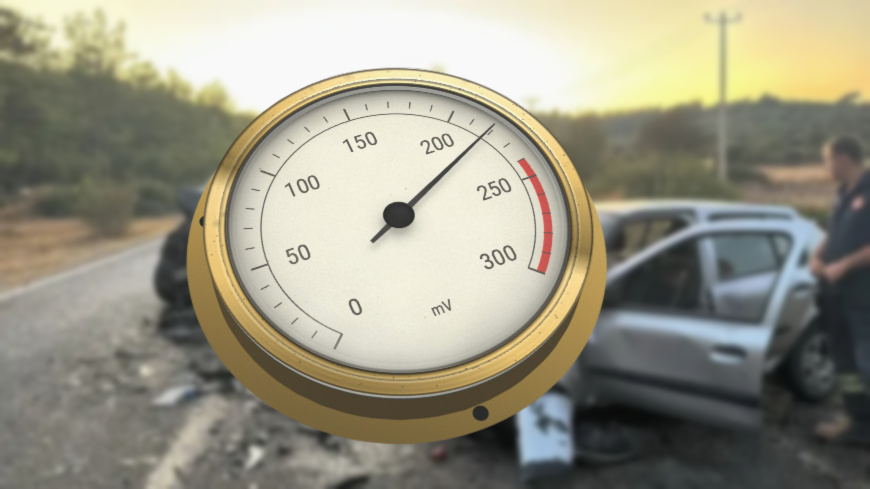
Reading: 220 mV
